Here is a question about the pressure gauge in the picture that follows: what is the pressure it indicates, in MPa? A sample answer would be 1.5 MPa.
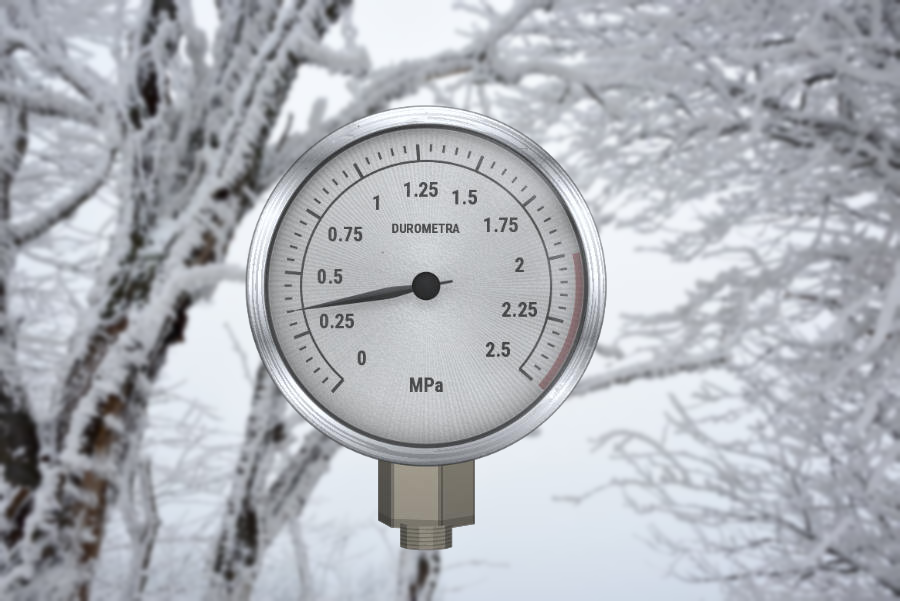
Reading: 0.35 MPa
